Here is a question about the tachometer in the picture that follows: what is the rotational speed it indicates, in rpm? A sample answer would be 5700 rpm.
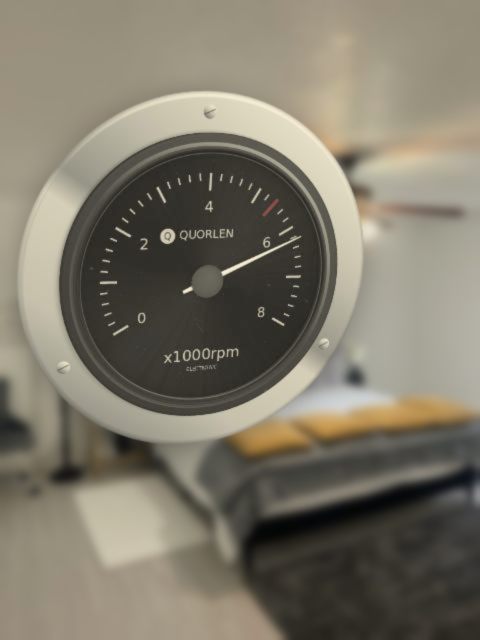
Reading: 6200 rpm
